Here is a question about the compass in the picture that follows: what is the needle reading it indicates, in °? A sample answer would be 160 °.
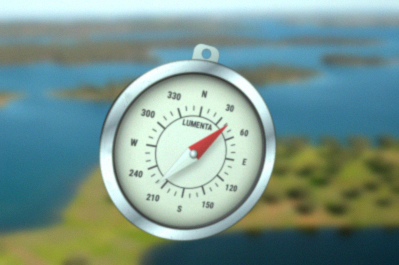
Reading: 40 °
